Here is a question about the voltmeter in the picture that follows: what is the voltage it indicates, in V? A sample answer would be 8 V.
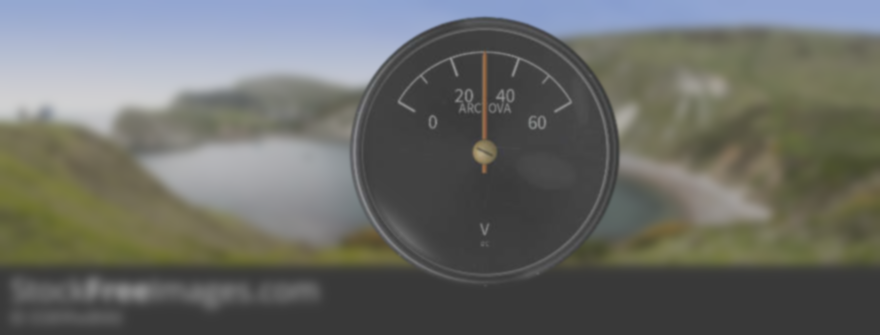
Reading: 30 V
